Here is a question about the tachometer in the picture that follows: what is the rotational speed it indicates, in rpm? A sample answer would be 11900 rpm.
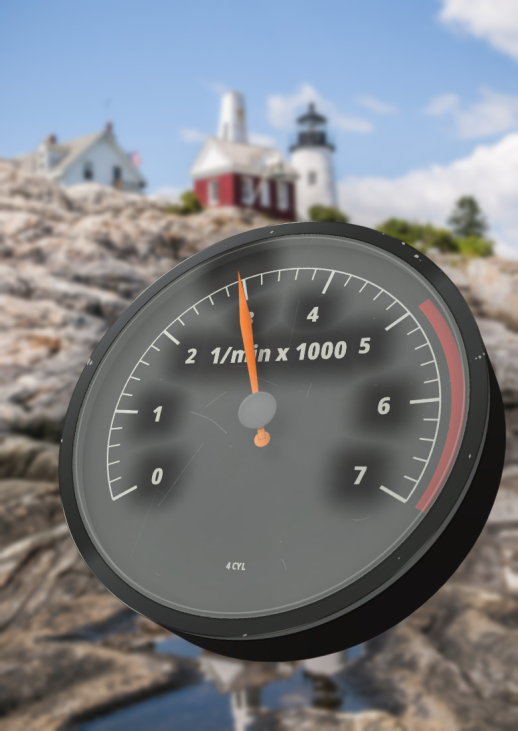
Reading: 3000 rpm
